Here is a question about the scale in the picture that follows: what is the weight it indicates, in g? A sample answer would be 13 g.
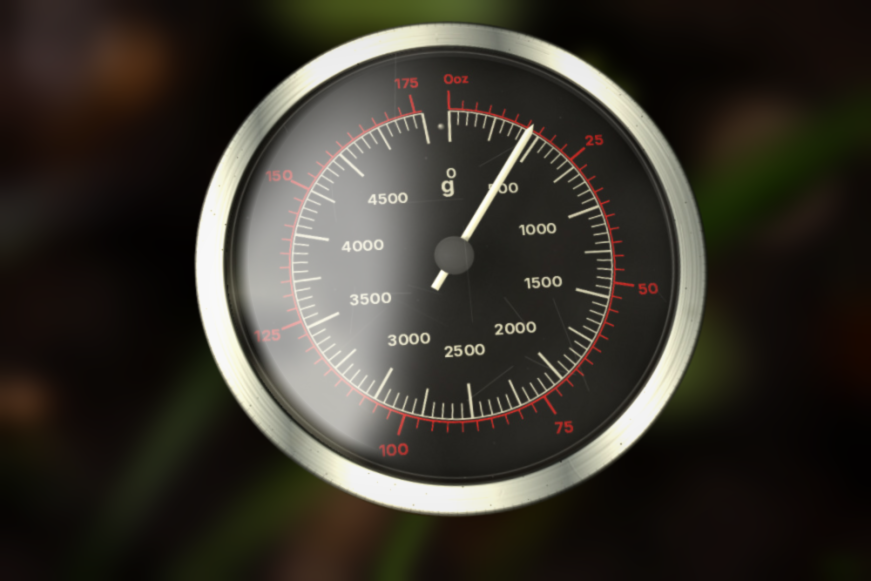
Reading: 450 g
